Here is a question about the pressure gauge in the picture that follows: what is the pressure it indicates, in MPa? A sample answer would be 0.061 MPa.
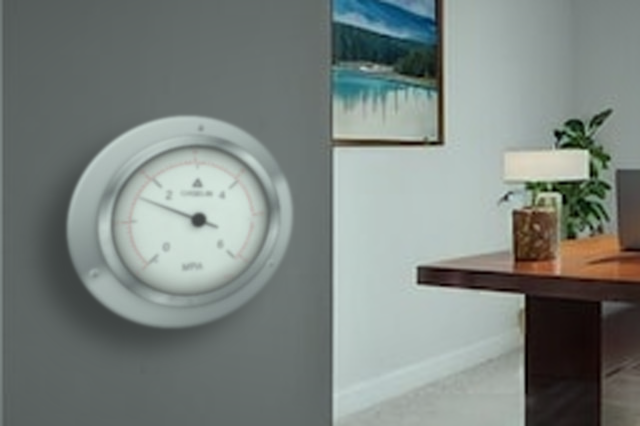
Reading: 1.5 MPa
